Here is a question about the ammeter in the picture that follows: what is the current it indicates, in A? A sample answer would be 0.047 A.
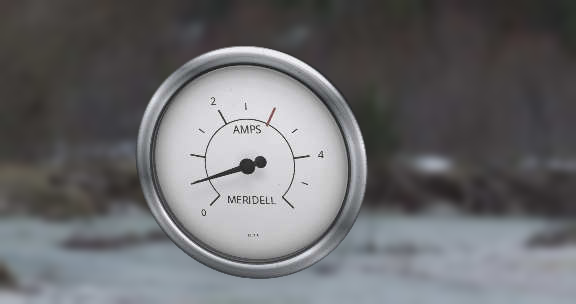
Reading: 0.5 A
